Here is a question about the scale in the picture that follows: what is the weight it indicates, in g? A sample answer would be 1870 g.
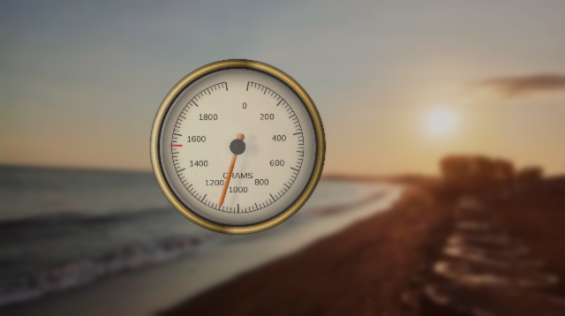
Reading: 1100 g
